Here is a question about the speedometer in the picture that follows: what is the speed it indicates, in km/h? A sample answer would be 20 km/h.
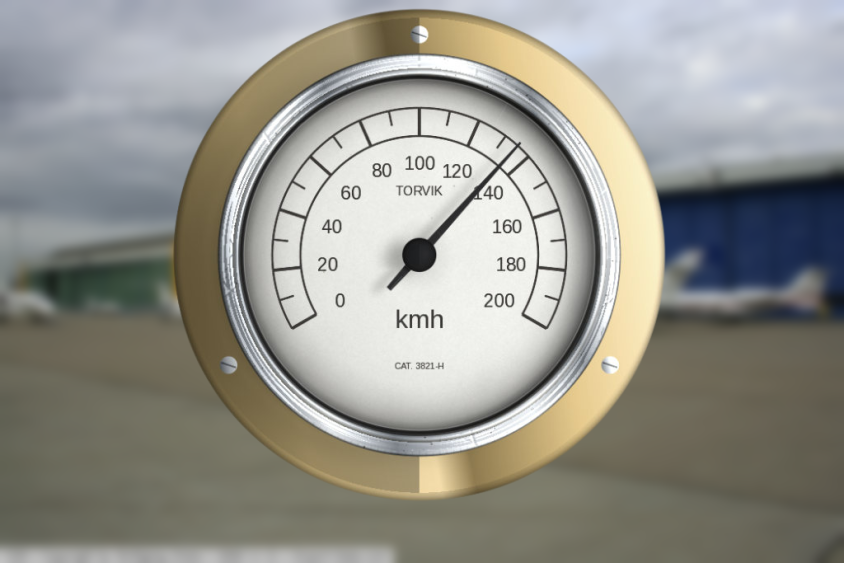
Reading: 135 km/h
